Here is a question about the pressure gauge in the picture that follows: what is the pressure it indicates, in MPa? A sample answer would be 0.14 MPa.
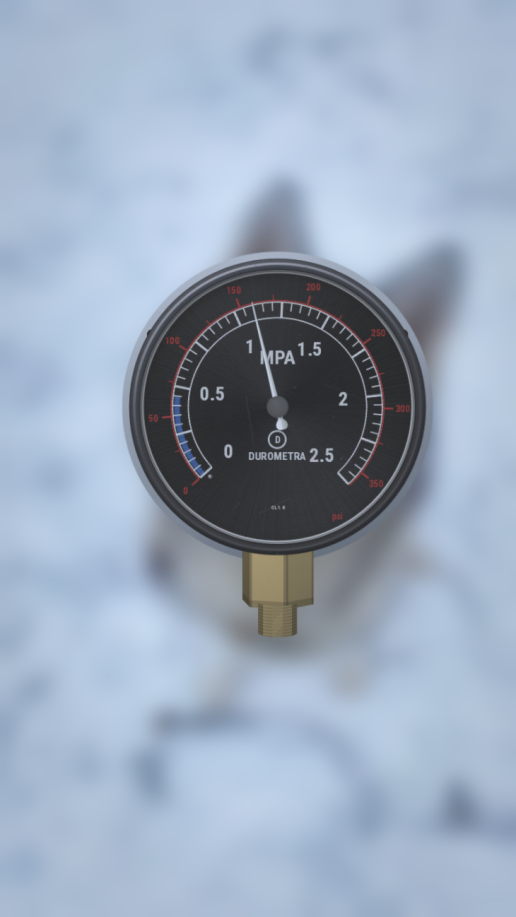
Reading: 1.1 MPa
